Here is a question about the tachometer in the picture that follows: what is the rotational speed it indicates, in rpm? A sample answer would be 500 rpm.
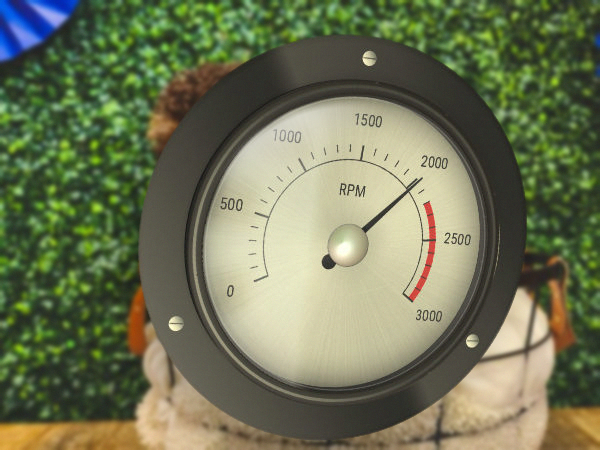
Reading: 2000 rpm
